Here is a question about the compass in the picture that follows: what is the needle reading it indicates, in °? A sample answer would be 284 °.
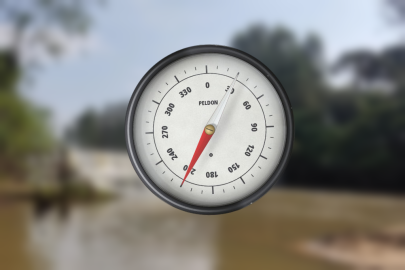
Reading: 210 °
